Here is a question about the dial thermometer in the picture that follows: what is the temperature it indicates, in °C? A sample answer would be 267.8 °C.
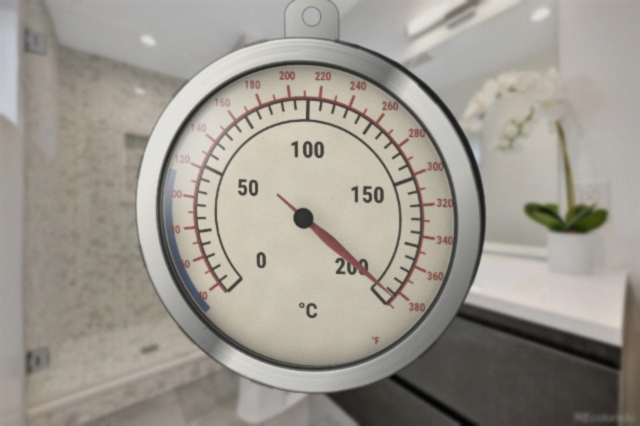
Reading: 195 °C
